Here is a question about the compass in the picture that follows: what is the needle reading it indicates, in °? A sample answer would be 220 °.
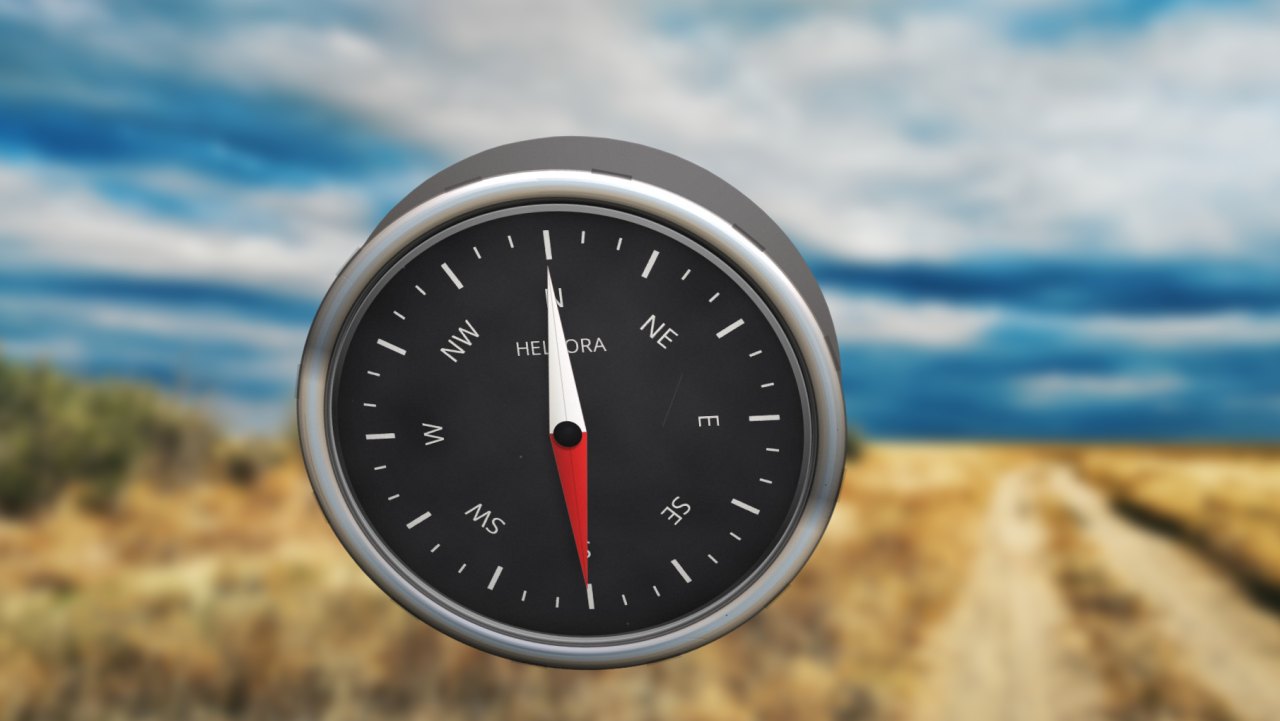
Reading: 180 °
